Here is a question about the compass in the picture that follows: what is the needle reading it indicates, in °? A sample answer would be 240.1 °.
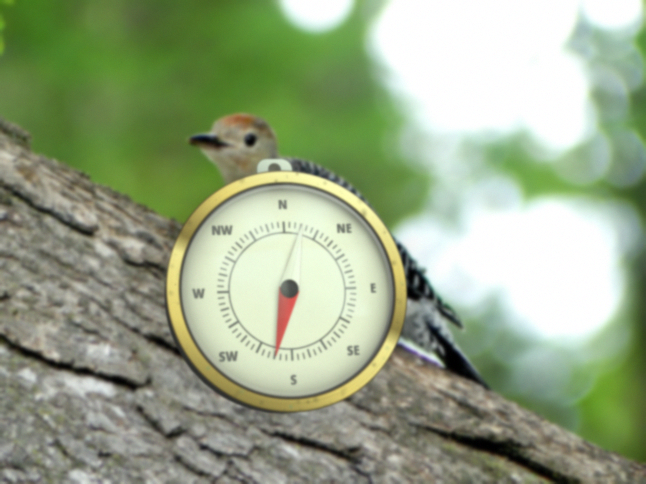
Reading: 195 °
